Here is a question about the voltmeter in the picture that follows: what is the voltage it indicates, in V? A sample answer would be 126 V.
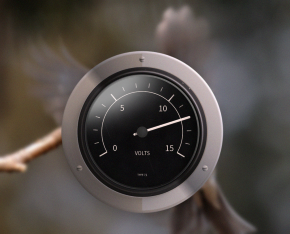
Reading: 12 V
